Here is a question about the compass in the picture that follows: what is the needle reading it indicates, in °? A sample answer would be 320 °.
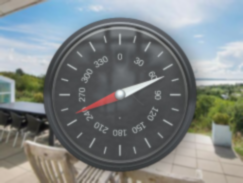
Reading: 247.5 °
